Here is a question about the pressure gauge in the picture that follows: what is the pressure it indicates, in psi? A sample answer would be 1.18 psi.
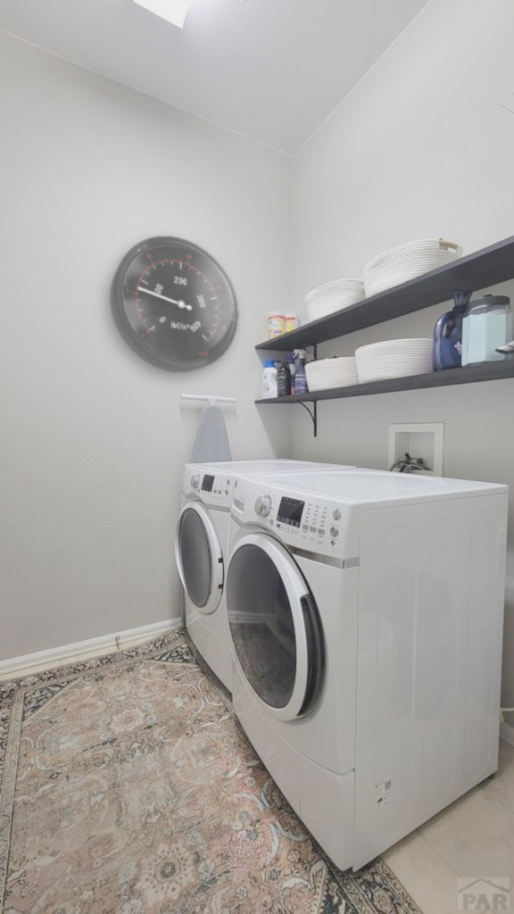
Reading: 80 psi
